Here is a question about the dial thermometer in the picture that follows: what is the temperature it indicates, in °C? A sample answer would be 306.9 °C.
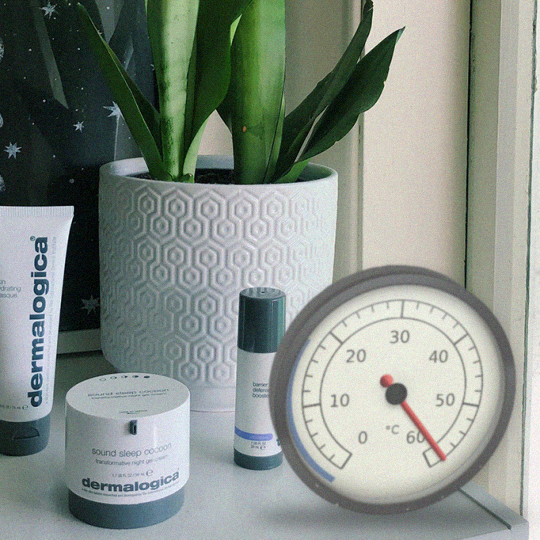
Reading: 58 °C
